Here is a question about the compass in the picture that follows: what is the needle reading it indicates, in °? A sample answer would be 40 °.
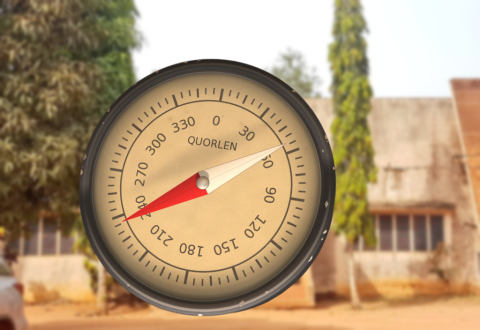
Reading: 235 °
